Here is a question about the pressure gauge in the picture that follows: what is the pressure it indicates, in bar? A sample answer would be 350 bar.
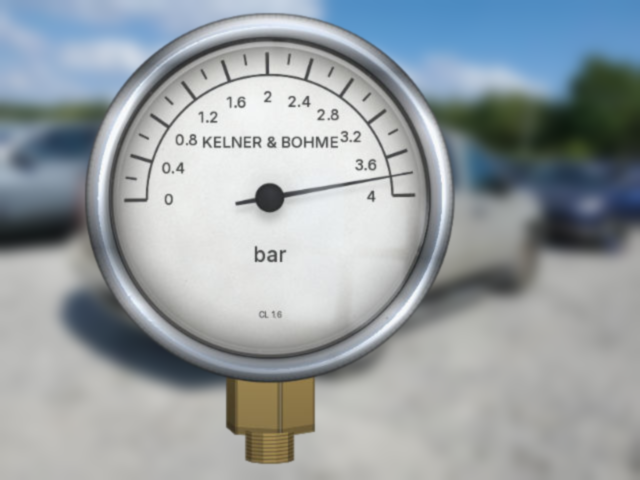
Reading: 3.8 bar
